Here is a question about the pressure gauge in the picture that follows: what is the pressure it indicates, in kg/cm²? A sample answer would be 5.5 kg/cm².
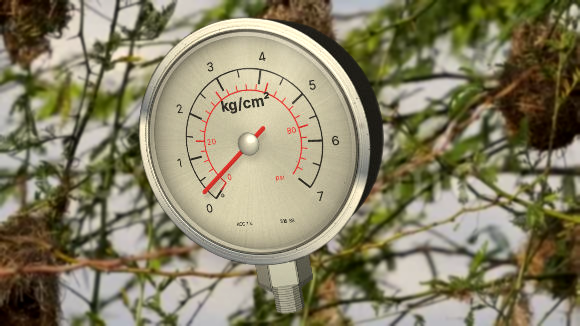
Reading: 0.25 kg/cm²
